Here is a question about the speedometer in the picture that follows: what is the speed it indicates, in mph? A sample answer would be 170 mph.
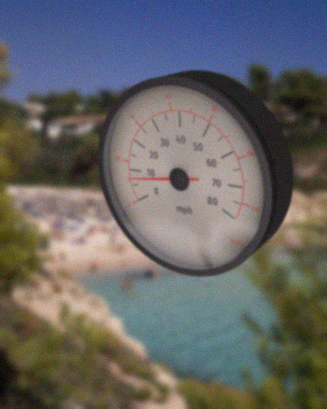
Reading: 7.5 mph
